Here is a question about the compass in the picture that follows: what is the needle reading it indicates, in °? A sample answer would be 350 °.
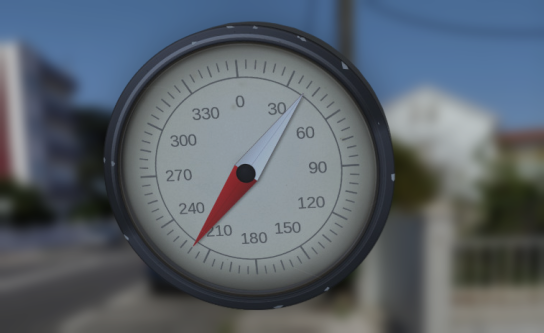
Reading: 220 °
